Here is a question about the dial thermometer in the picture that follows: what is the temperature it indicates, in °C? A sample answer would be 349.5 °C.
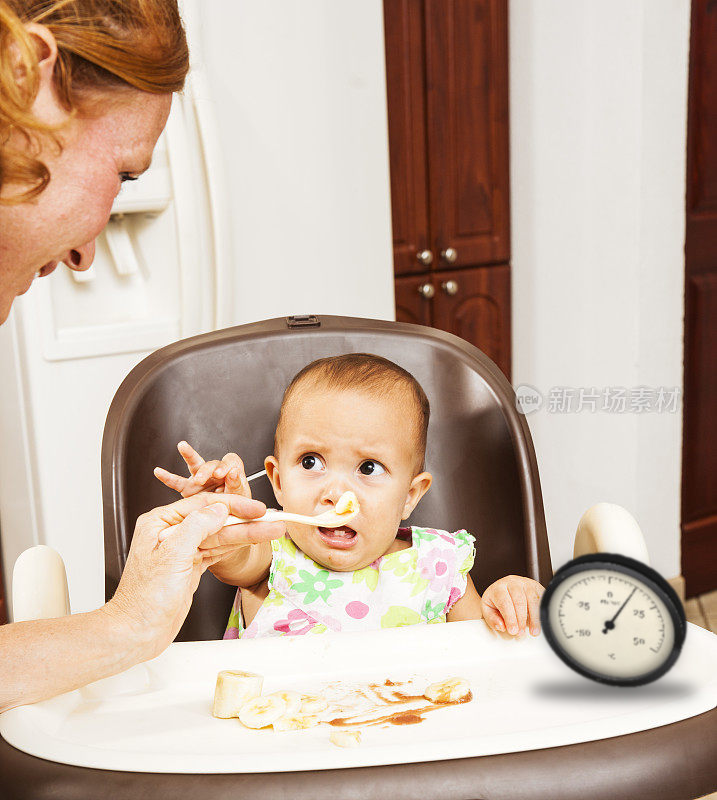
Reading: 12.5 °C
